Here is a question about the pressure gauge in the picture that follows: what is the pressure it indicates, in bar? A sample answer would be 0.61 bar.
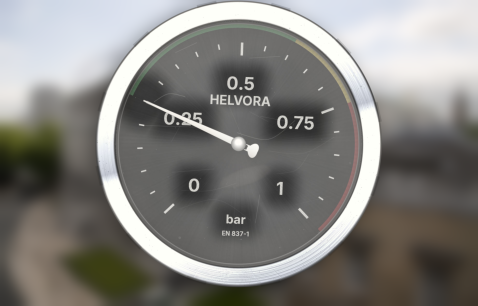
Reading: 0.25 bar
